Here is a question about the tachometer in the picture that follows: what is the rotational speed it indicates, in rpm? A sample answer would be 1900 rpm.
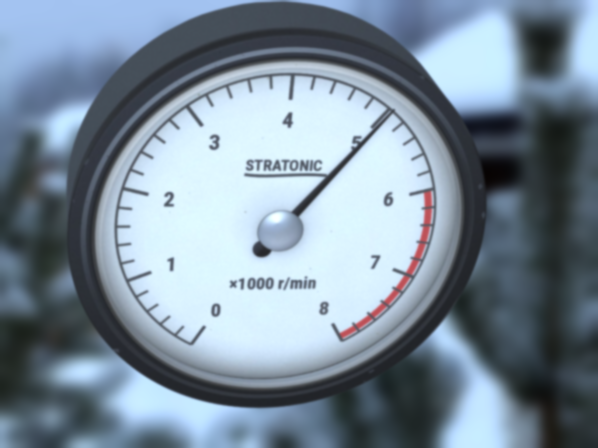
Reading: 5000 rpm
